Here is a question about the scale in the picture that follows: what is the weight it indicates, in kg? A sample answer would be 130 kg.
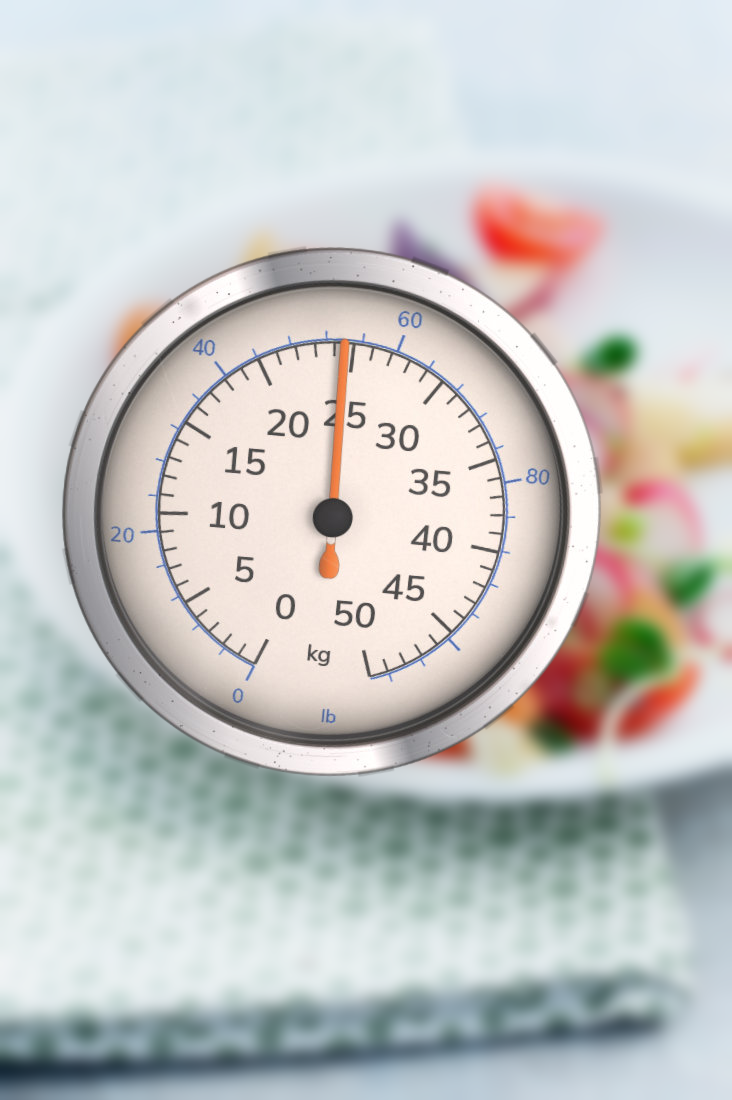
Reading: 24.5 kg
